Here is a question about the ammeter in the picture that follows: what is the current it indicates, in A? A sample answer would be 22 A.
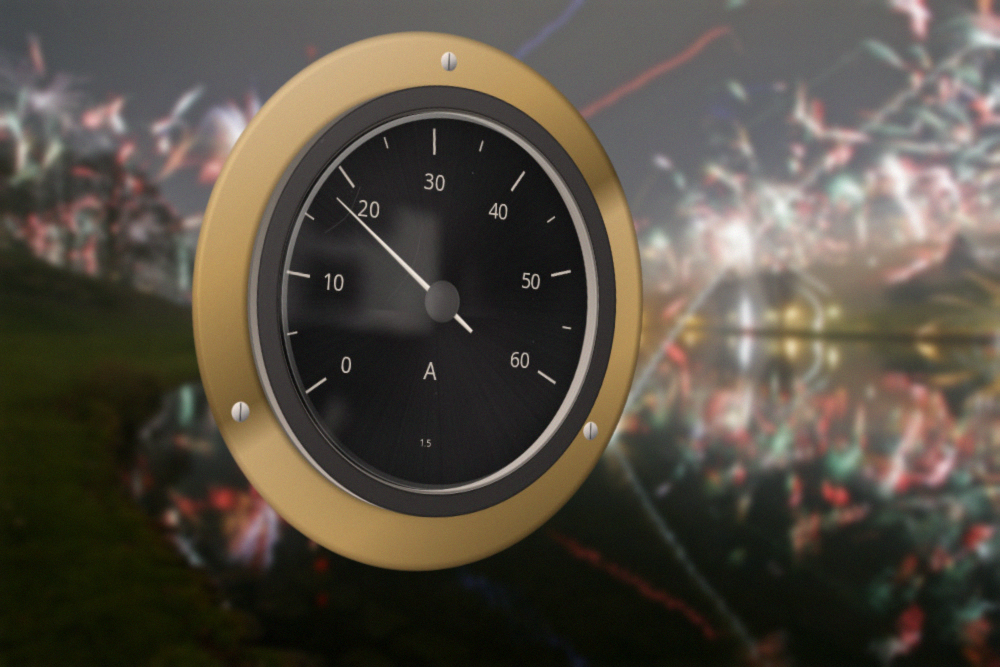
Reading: 17.5 A
